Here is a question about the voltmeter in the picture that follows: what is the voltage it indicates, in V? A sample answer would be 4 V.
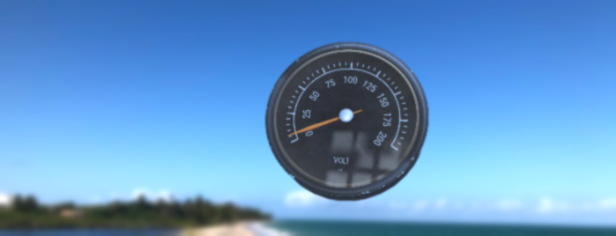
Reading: 5 V
